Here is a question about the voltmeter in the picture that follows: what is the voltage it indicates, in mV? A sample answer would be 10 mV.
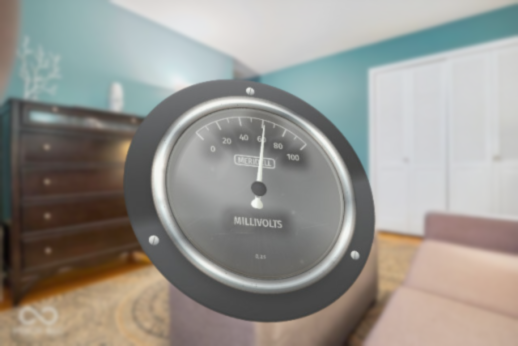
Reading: 60 mV
